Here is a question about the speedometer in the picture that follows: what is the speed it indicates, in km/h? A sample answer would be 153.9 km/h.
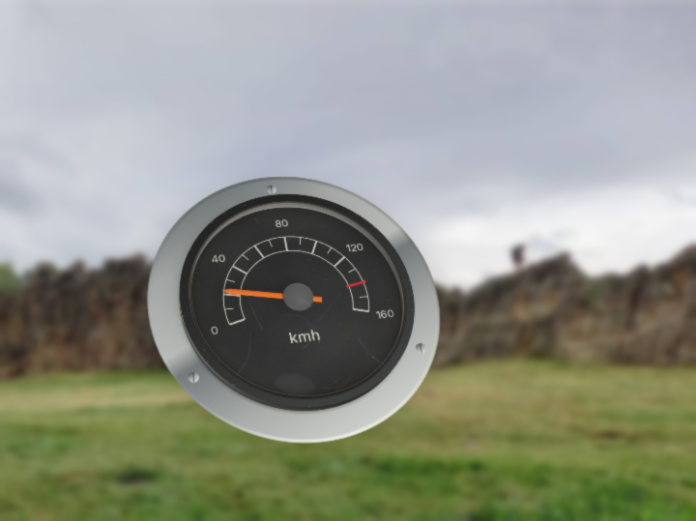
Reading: 20 km/h
